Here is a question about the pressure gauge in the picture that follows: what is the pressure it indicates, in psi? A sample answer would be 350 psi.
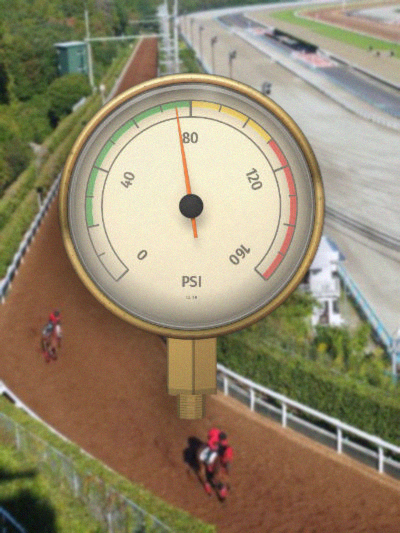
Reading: 75 psi
